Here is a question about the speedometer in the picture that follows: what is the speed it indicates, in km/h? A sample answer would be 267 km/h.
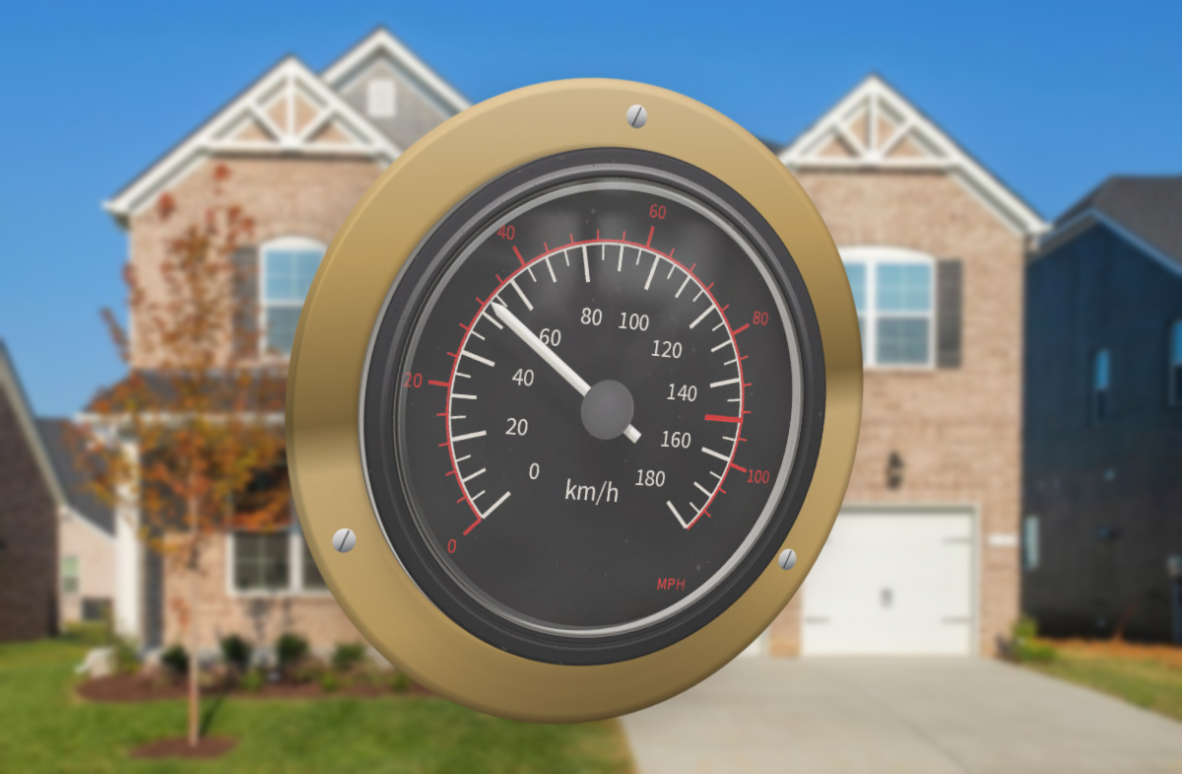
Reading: 52.5 km/h
